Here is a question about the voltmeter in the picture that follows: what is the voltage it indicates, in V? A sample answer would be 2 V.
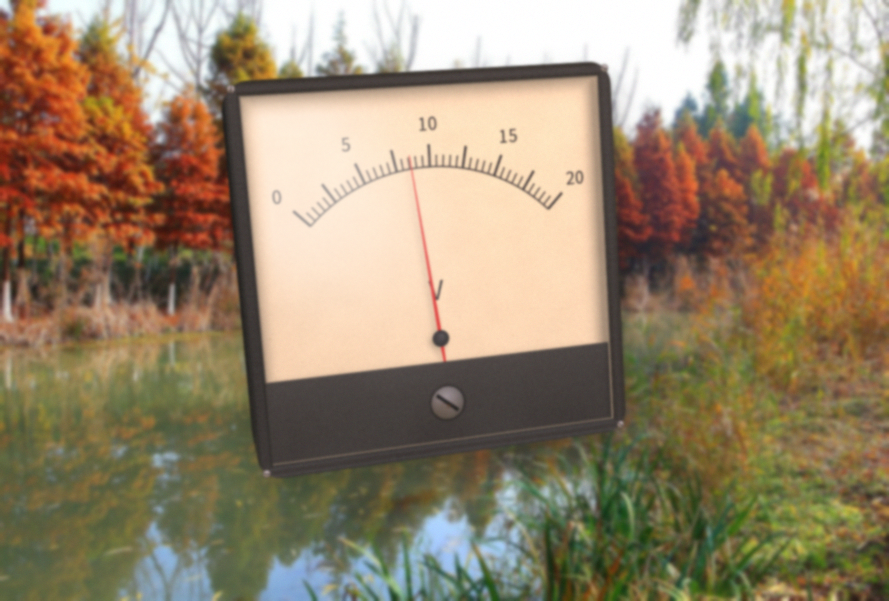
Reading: 8.5 V
